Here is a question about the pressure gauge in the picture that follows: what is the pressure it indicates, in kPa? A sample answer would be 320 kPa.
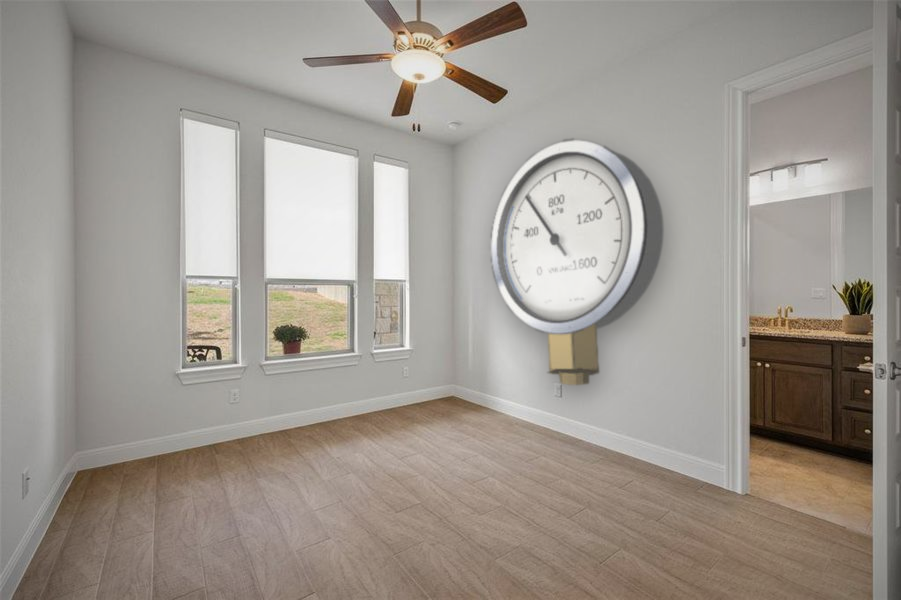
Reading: 600 kPa
